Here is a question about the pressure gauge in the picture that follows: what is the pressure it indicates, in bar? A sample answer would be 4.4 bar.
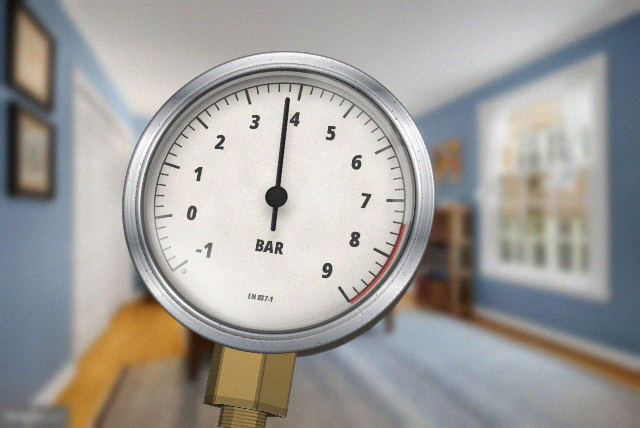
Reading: 3.8 bar
